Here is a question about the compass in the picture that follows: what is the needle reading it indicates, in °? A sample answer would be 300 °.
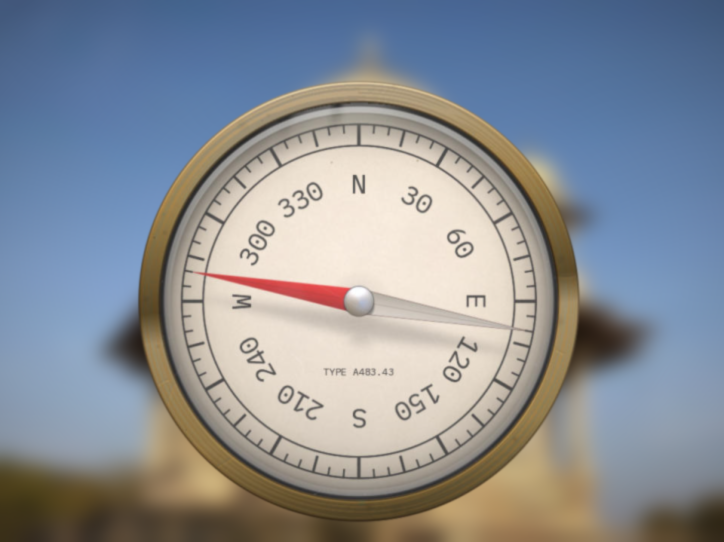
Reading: 280 °
